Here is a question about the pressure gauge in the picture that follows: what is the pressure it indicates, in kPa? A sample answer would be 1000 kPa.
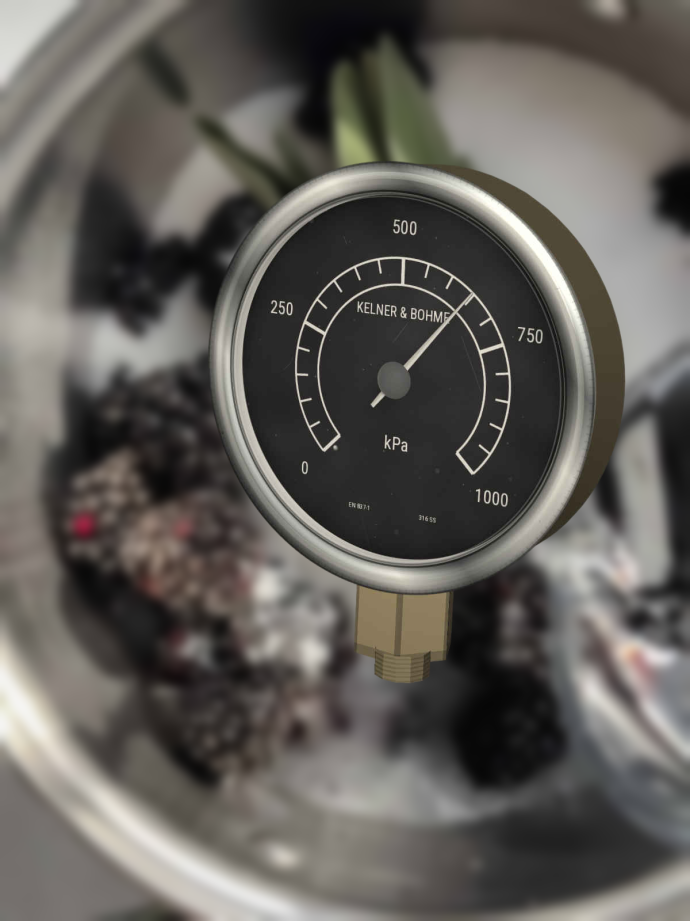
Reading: 650 kPa
